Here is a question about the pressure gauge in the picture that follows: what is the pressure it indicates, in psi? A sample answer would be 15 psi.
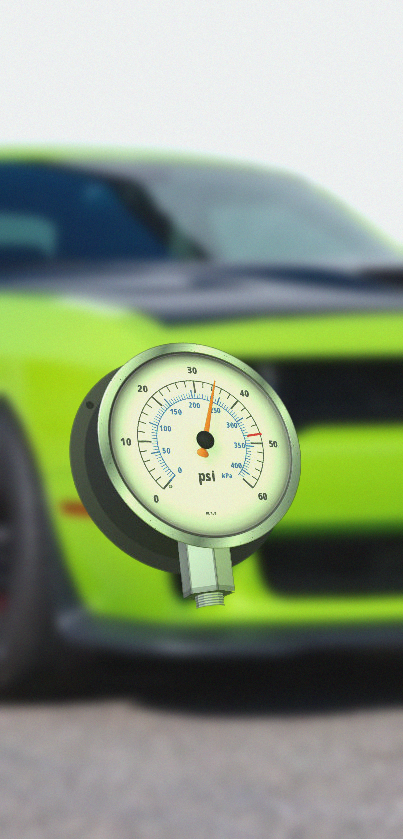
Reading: 34 psi
